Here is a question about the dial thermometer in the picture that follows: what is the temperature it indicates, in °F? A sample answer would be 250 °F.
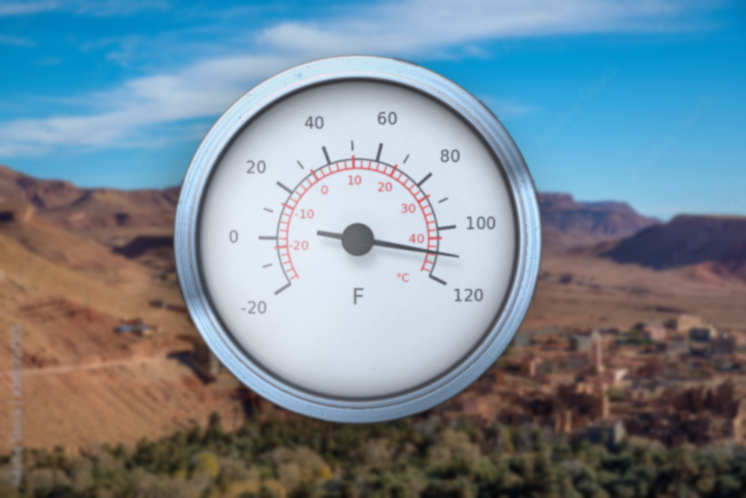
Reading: 110 °F
